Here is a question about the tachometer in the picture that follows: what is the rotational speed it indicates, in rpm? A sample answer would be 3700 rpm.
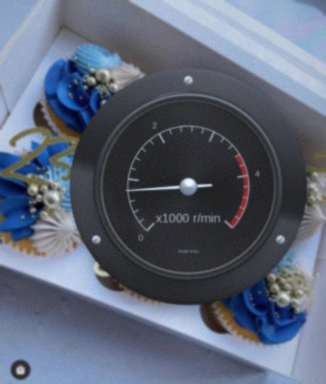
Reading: 800 rpm
